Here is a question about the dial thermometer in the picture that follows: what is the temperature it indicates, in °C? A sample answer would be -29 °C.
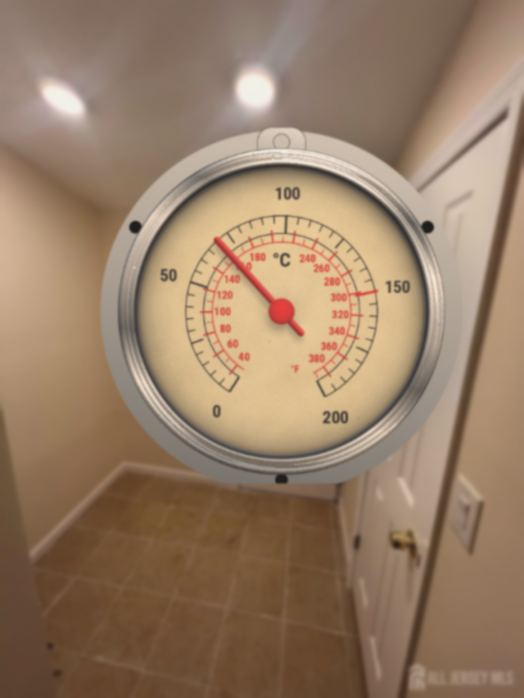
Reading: 70 °C
